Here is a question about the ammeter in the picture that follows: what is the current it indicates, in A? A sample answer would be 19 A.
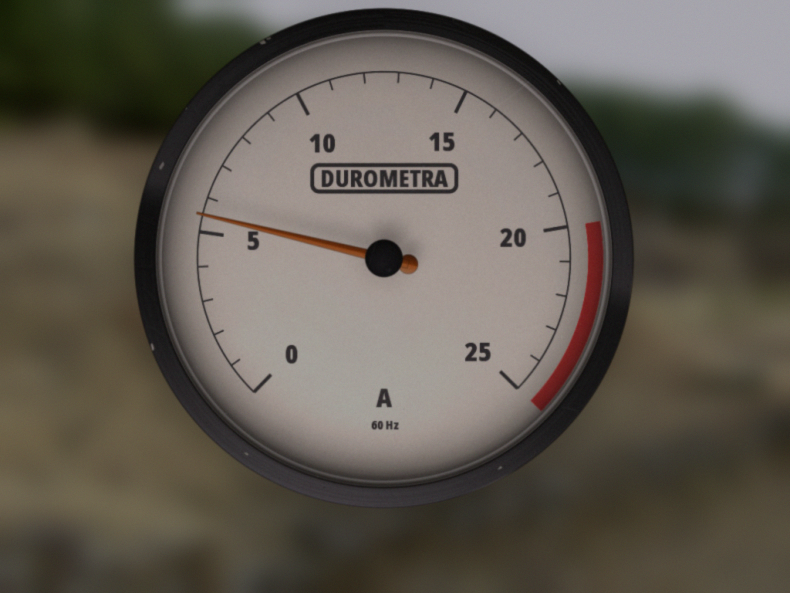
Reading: 5.5 A
